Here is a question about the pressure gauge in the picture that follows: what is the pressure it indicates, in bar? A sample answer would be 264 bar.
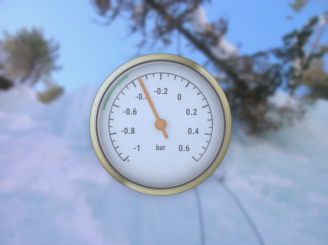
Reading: -0.35 bar
